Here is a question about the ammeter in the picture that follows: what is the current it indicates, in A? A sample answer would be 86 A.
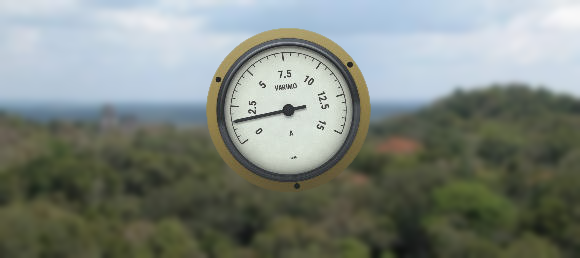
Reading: 1.5 A
